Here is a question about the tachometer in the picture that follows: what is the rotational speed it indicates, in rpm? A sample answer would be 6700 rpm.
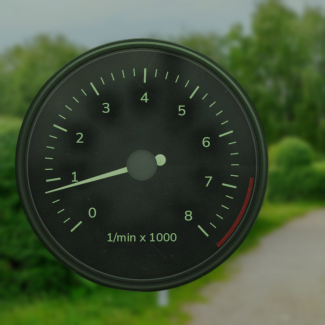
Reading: 800 rpm
